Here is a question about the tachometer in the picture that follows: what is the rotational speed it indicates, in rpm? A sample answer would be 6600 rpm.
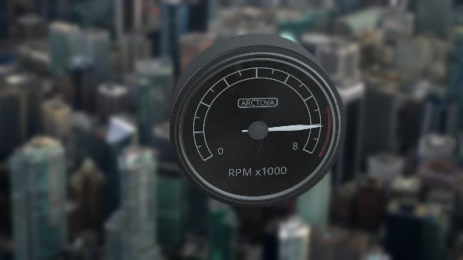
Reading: 7000 rpm
